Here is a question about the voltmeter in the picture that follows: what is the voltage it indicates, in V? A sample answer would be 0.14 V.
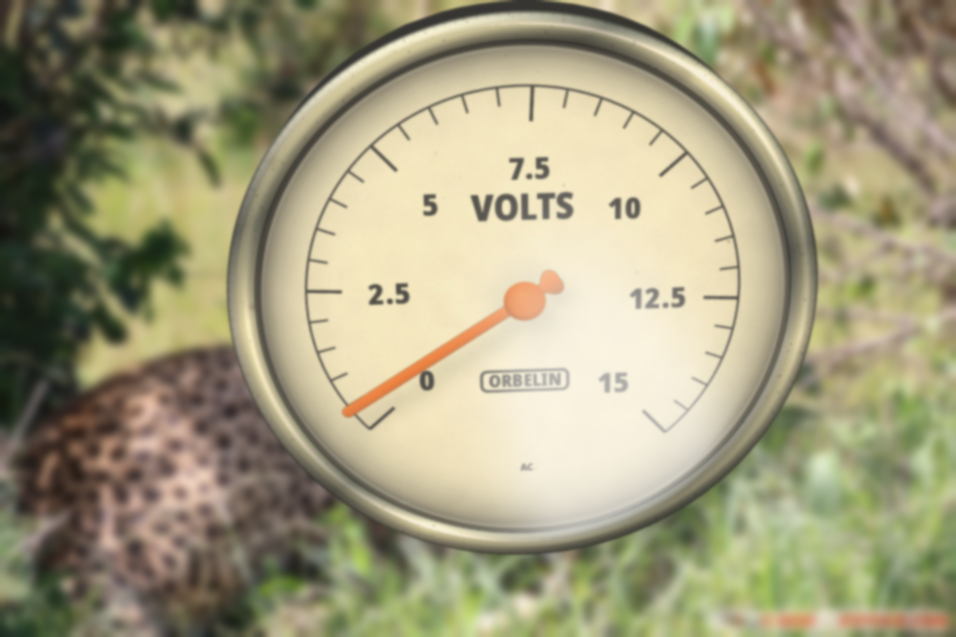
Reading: 0.5 V
